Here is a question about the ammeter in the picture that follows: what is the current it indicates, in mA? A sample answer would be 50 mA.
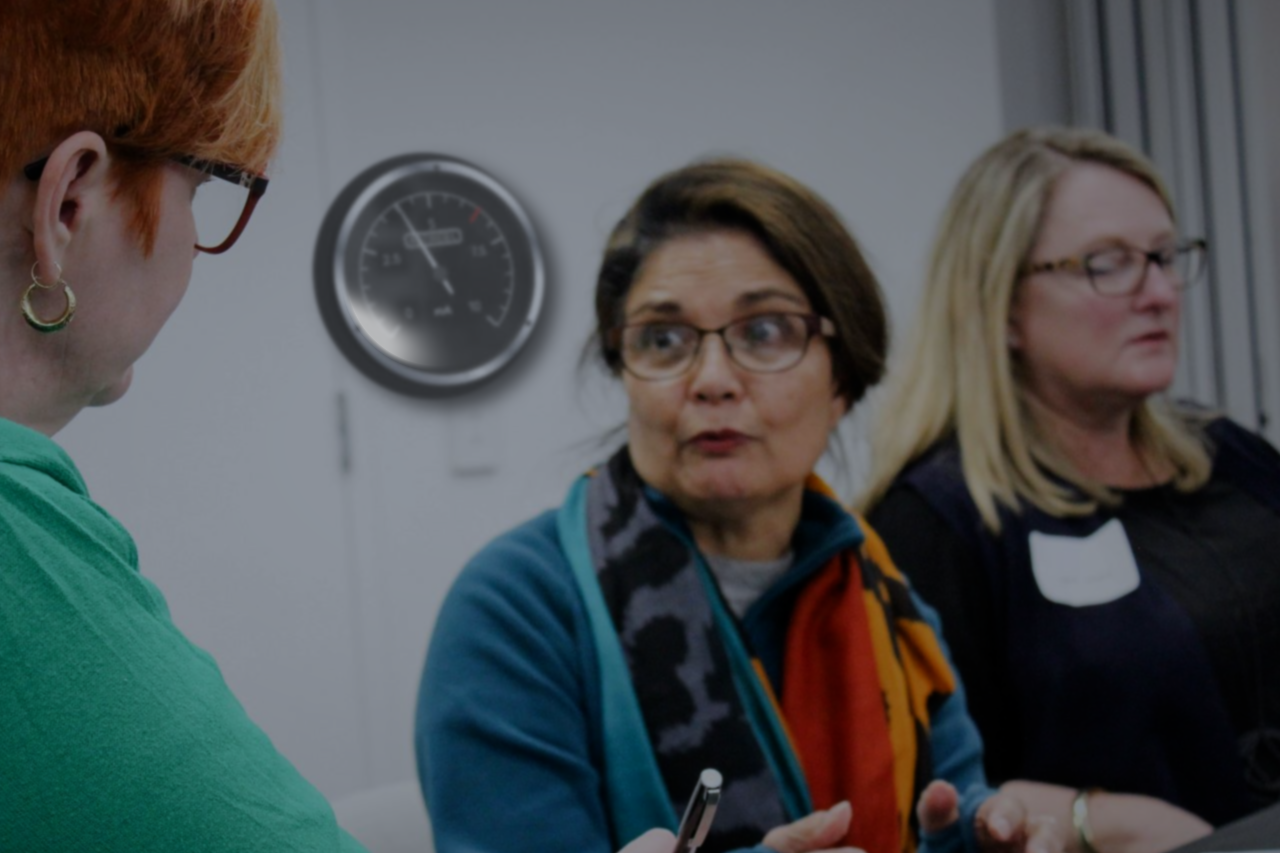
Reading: 4 mA
